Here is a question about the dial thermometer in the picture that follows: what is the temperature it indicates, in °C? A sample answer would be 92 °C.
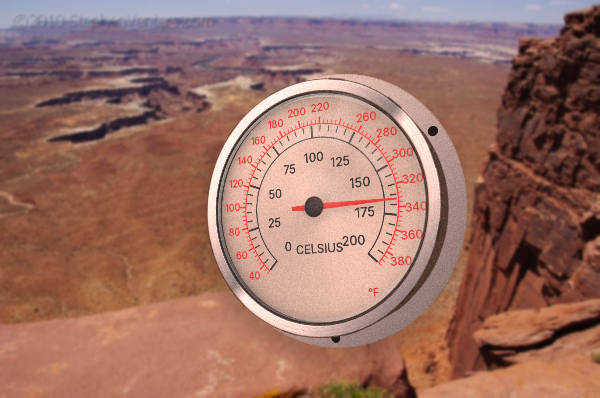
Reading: 167.5 °C
